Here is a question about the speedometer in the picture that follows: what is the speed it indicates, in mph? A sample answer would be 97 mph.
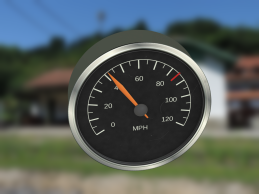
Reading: 42.5 mph
